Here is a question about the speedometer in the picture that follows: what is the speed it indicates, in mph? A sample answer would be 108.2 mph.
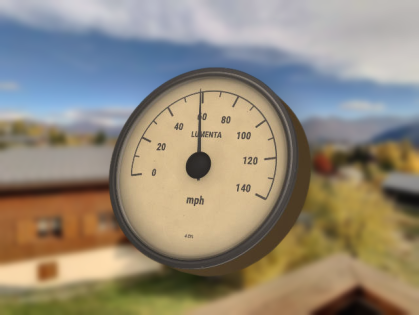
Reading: 60 mph
